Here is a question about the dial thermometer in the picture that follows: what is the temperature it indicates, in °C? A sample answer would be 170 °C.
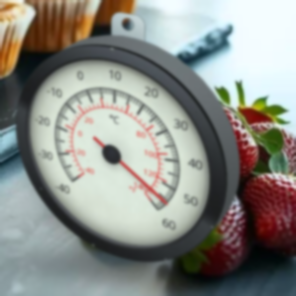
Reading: 55 °C
